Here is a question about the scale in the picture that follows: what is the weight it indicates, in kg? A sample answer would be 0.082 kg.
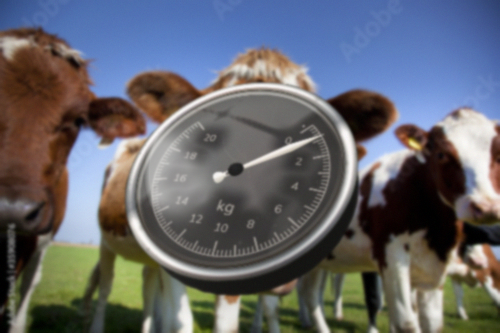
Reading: 1 kg
